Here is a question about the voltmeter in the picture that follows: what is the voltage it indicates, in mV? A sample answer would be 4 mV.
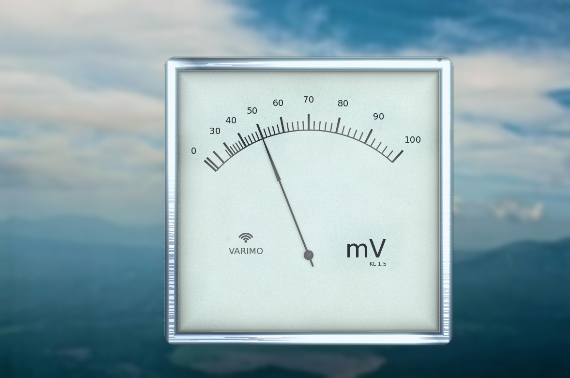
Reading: 50 mV
